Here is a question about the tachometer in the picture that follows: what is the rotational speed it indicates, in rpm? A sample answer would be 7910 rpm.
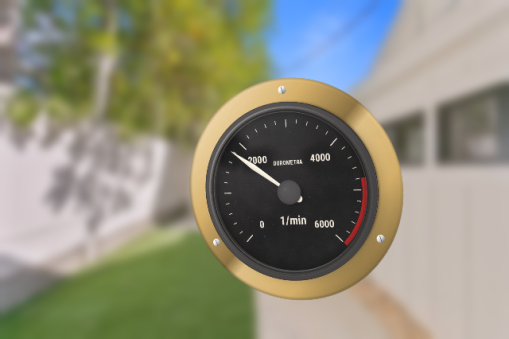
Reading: 1800 rpm
